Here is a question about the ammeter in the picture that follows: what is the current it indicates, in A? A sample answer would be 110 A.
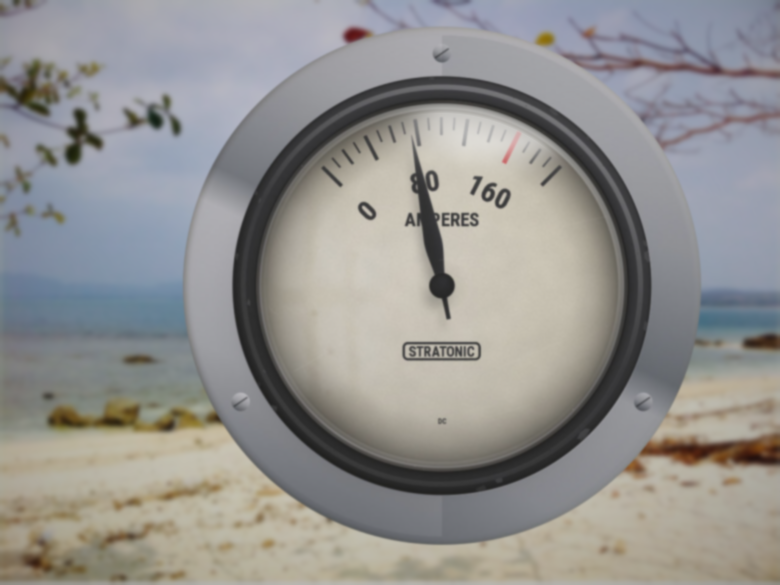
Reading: 75 A
